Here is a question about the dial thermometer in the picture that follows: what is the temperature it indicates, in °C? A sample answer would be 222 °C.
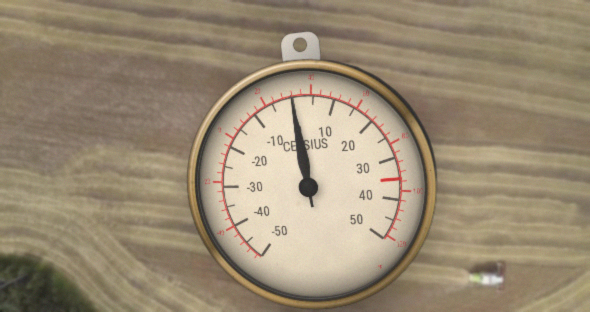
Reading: 0 °C
